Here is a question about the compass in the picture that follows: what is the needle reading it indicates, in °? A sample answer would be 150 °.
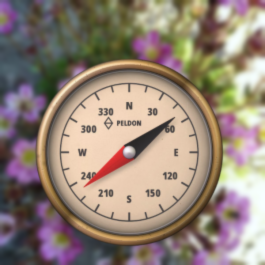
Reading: 232.5 °
